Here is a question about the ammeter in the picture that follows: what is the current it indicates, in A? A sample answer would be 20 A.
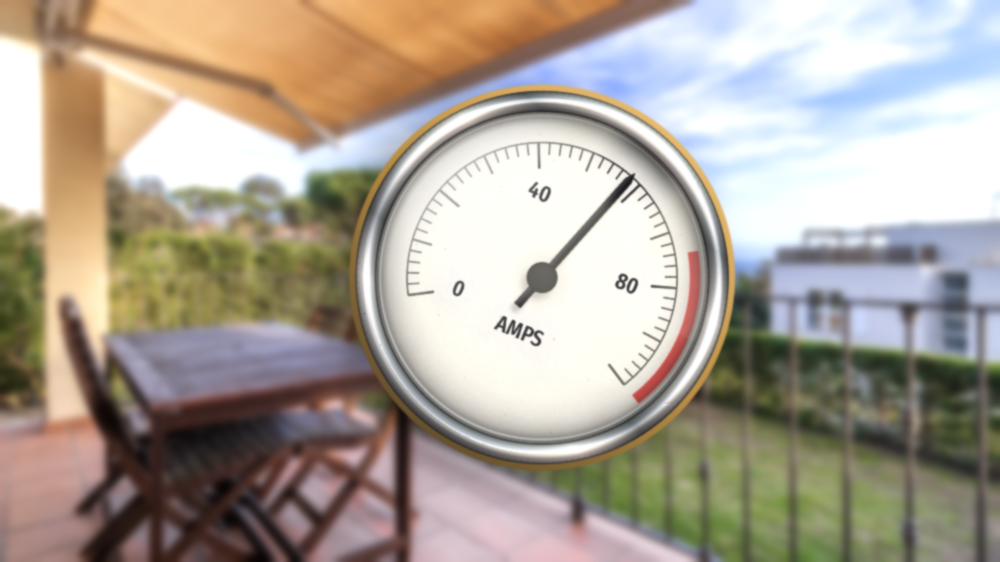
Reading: 58 A
